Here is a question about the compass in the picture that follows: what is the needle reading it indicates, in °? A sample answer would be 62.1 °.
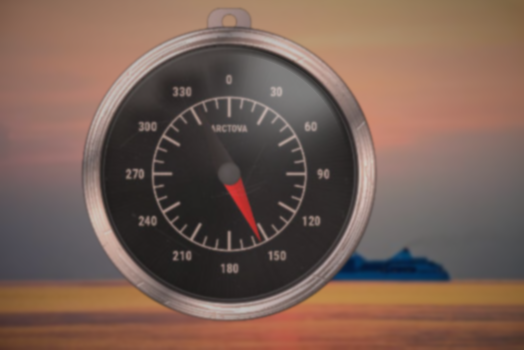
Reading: 155 °
